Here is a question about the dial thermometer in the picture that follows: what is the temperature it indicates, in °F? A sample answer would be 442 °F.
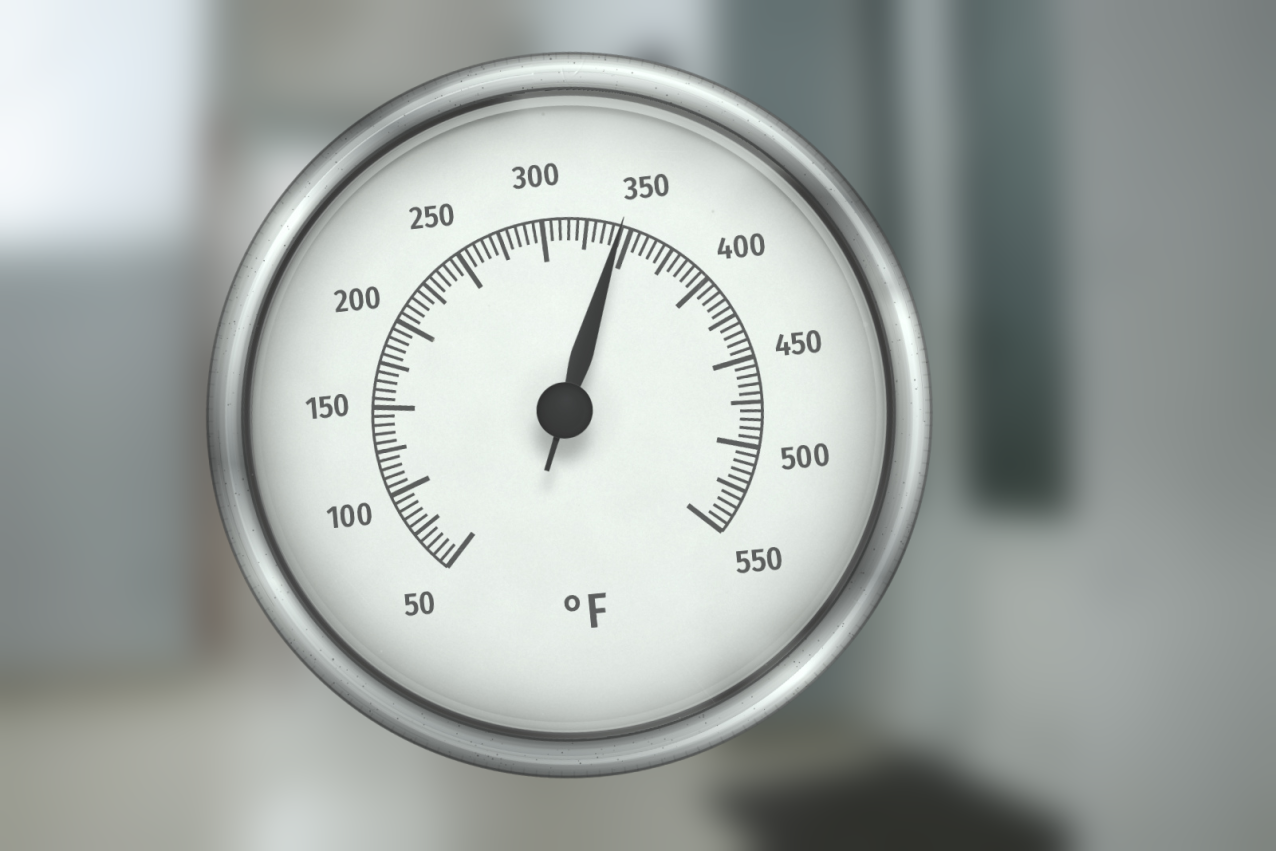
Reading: 345 °F
